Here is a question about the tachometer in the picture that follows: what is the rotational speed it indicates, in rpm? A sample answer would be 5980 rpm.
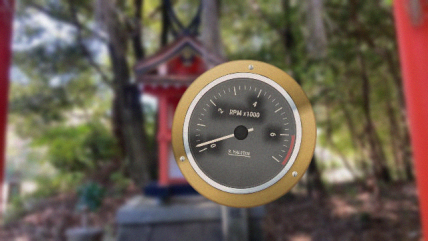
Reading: 200 rpm
